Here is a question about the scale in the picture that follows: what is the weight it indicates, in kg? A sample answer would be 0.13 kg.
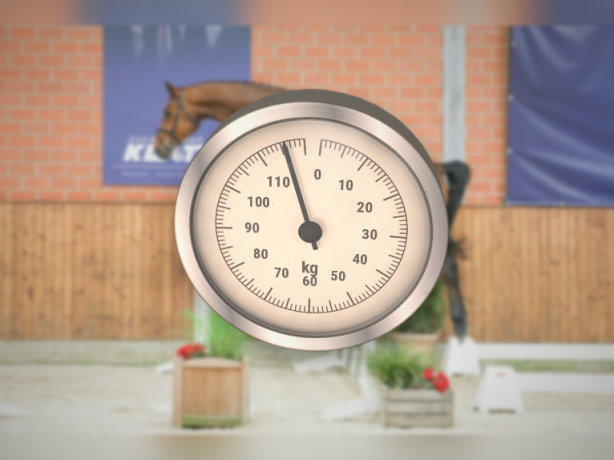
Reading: 116 kg
